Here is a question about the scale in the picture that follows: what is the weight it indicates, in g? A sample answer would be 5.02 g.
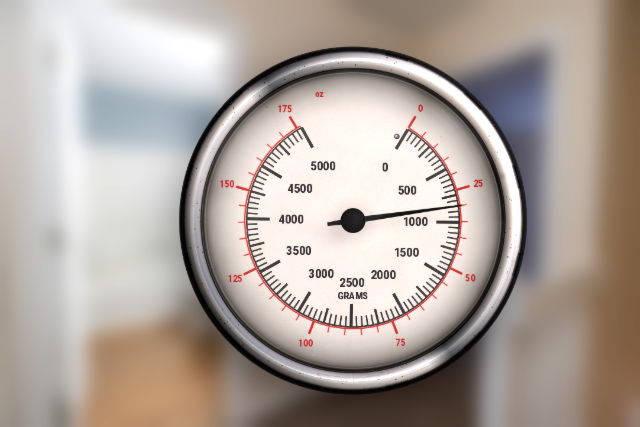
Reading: 850 g
